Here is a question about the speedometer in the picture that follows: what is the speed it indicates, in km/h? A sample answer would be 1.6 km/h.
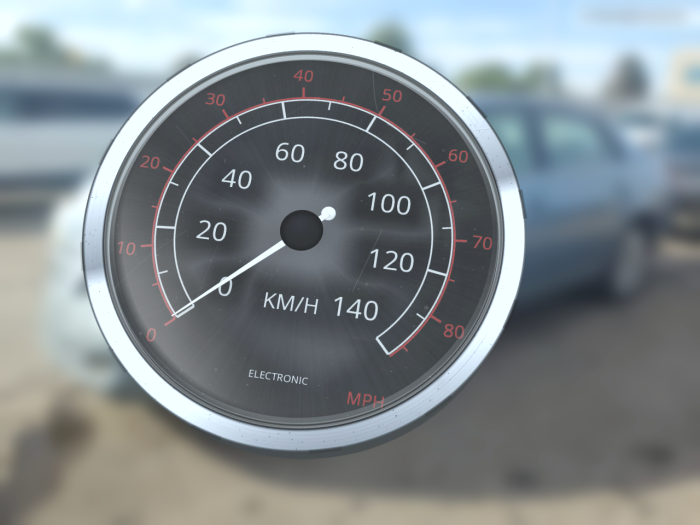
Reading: 0 km/h
